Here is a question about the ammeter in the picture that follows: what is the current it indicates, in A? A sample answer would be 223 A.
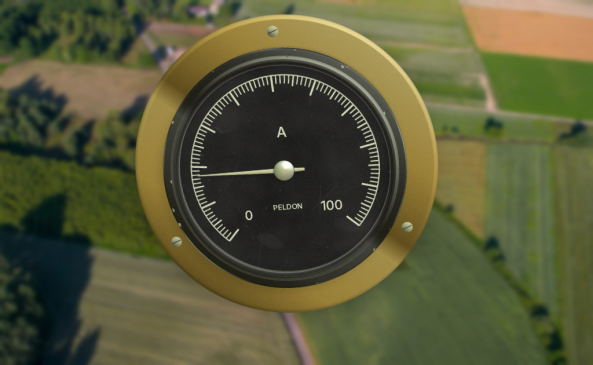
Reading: 18 A
